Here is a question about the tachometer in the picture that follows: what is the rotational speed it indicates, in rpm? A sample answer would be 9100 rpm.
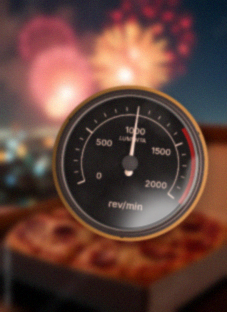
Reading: 1000 rpm
